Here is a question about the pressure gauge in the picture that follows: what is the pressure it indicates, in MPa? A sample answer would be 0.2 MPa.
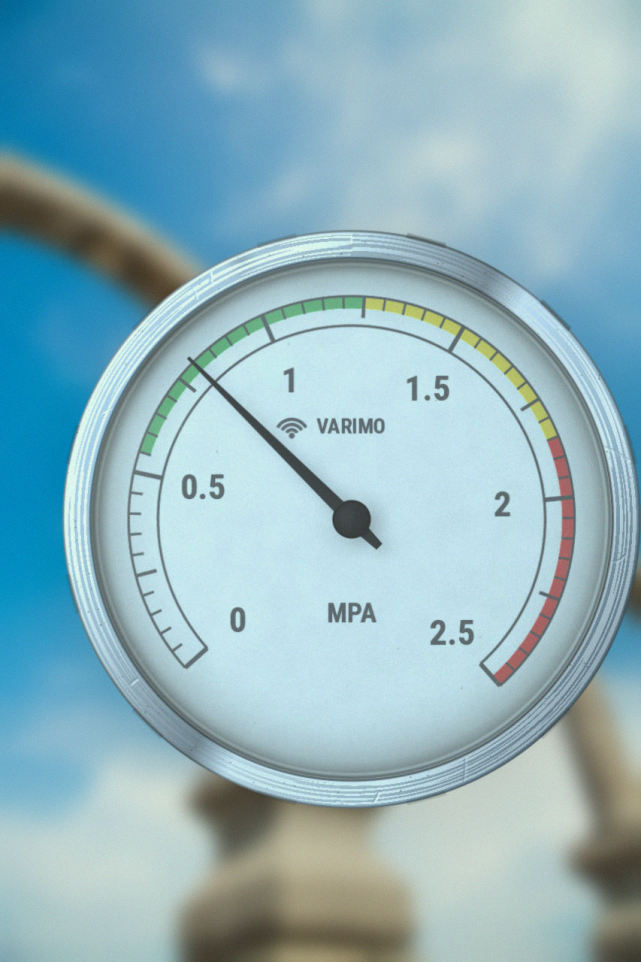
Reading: 0.8 MPa
